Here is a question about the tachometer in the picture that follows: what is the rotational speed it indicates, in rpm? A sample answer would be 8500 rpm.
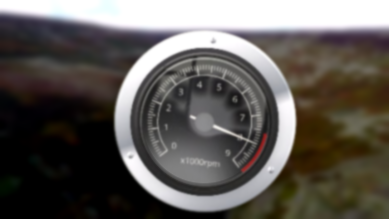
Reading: 8000 rpm
